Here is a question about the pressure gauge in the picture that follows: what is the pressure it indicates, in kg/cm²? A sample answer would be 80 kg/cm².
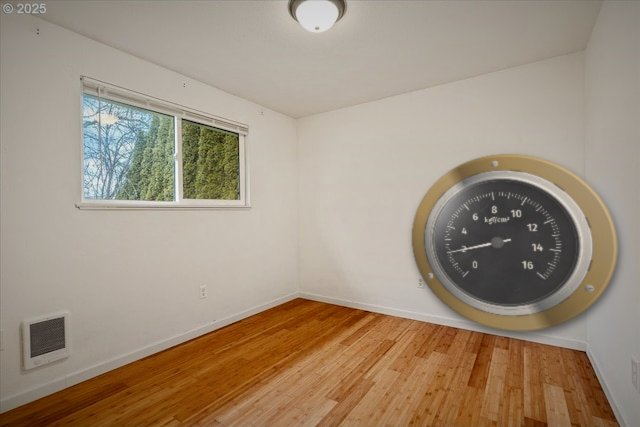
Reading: 2 kg/cm²
